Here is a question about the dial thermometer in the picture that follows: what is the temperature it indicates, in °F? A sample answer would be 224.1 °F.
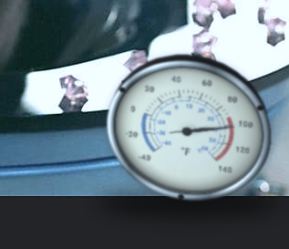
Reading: 100 °F
